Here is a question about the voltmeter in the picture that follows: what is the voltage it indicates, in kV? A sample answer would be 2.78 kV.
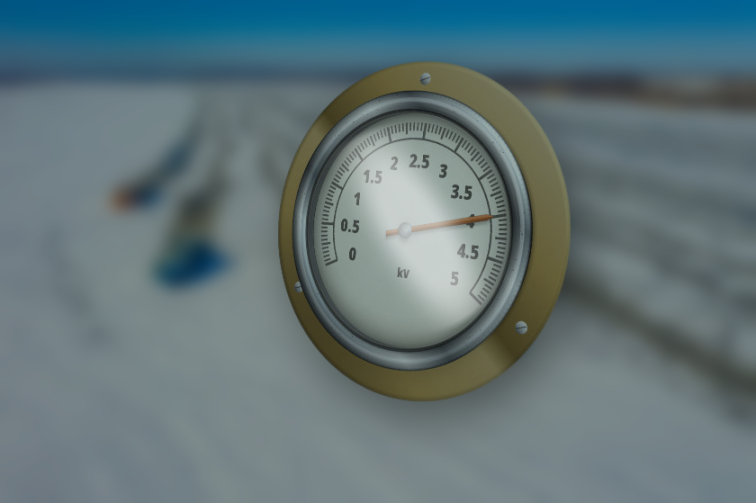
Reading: 4 kV
